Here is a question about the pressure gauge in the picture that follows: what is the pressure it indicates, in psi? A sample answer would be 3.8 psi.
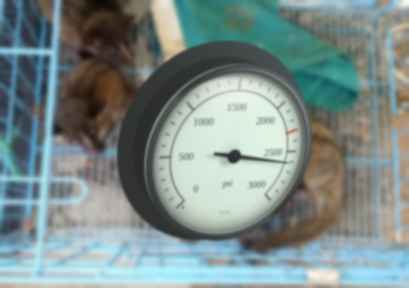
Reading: 2600 psi
